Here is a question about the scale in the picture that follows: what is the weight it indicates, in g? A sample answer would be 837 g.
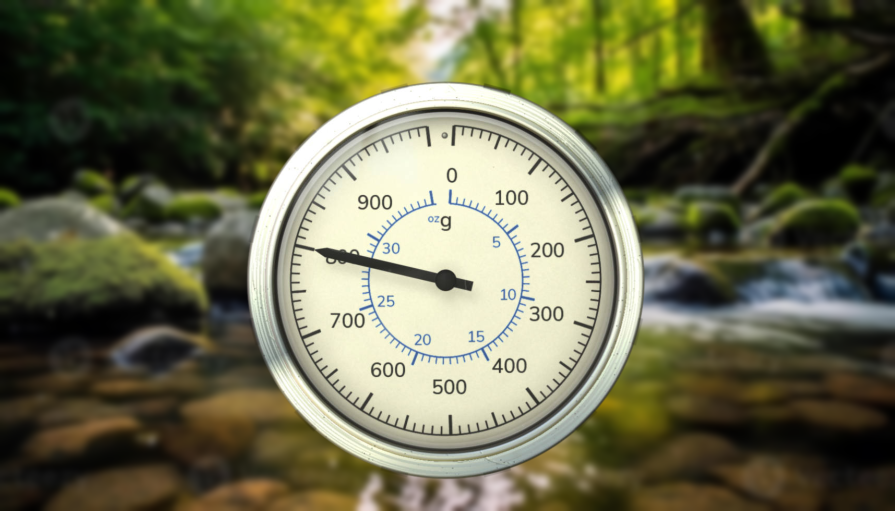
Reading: 800 g
